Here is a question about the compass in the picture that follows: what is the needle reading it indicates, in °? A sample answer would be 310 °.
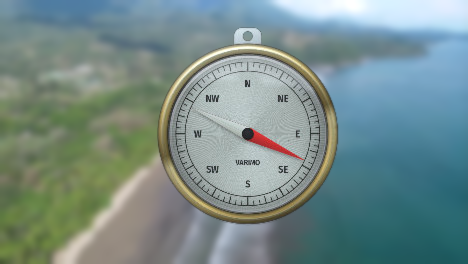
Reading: 115 °
